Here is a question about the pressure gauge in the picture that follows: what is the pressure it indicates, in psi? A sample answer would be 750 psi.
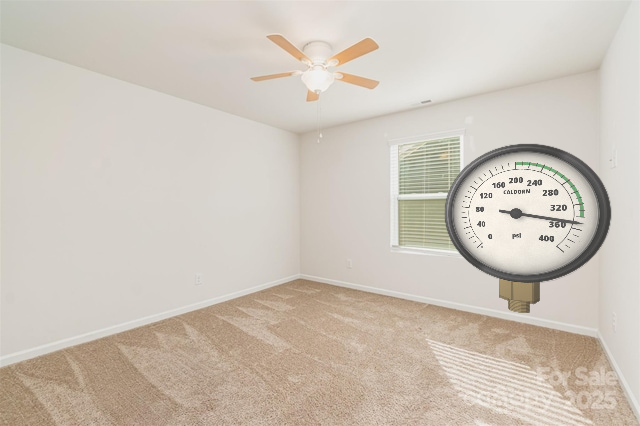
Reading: 350 psi
